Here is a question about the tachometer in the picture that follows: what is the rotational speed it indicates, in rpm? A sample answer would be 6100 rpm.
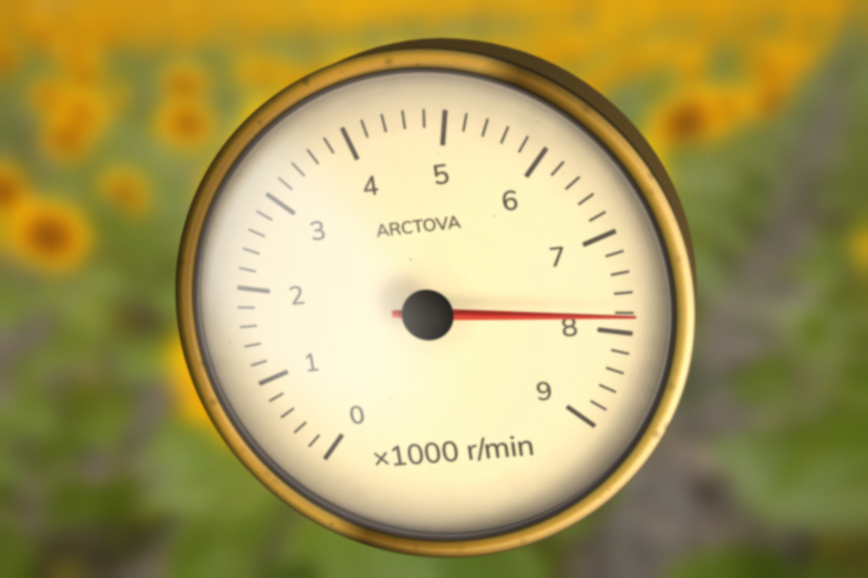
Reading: 7800 rpm
